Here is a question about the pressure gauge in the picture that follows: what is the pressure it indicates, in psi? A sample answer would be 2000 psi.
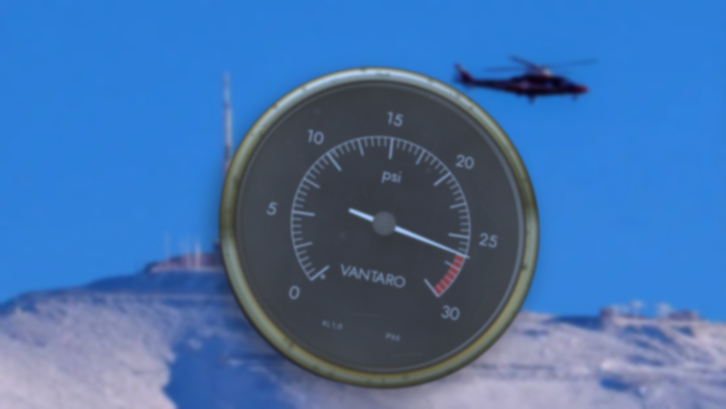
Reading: 26.5 psi
